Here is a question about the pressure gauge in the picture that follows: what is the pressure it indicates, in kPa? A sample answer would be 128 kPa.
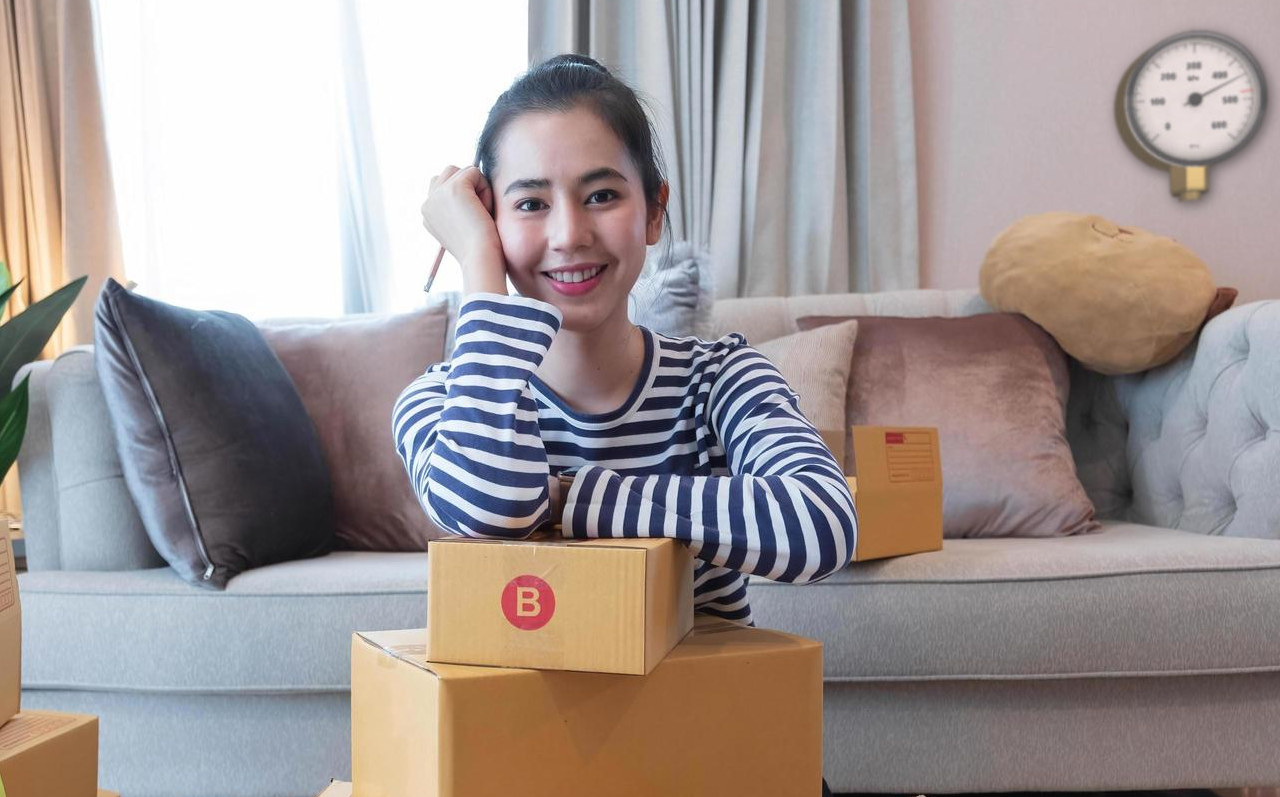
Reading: 440 kPa
